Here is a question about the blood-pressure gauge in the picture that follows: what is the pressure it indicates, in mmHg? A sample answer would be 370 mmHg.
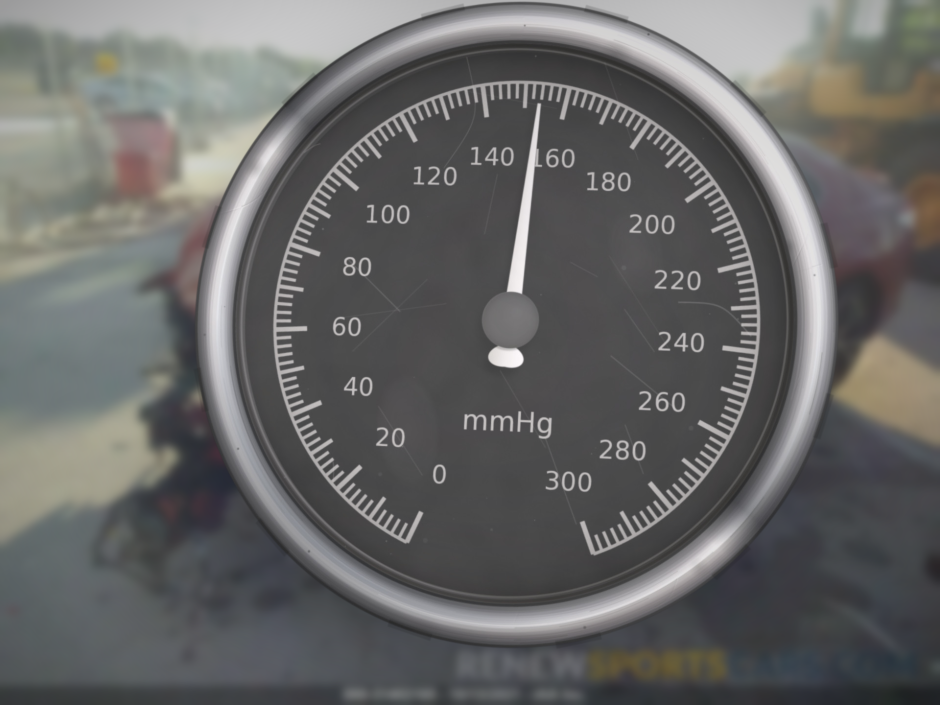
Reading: 154 mmHg
